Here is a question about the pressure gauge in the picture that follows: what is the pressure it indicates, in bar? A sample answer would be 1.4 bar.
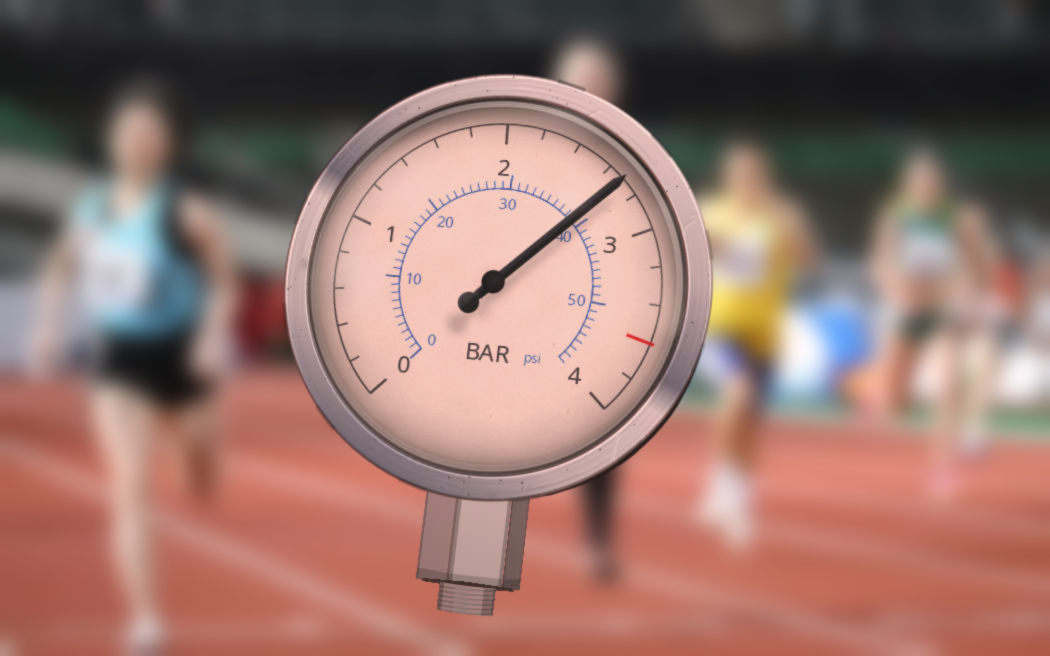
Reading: 2.7 bar
